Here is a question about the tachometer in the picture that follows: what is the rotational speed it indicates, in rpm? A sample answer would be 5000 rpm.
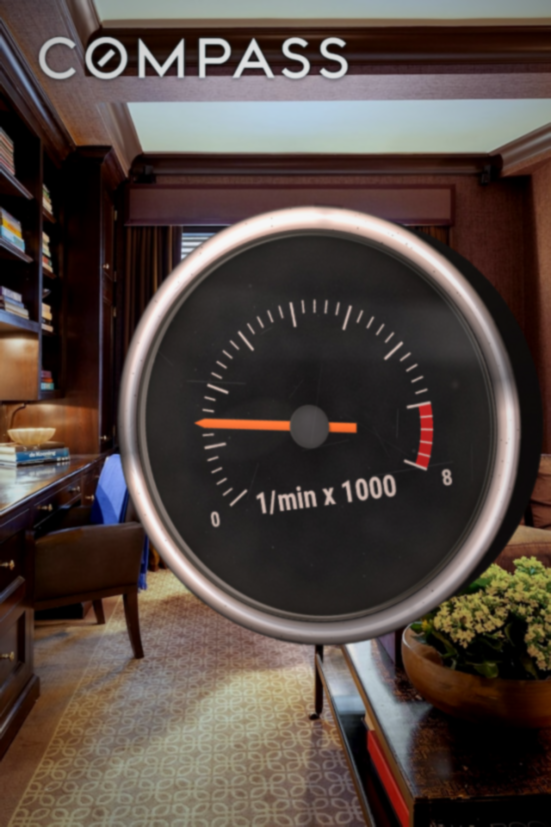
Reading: 1400 rpm
